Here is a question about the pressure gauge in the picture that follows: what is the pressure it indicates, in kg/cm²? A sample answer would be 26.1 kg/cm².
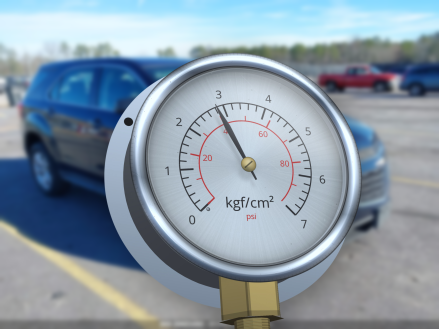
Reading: 2.8 kg/cm²
